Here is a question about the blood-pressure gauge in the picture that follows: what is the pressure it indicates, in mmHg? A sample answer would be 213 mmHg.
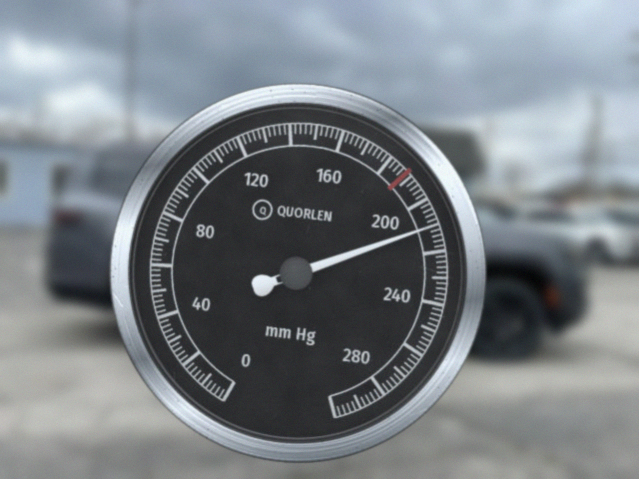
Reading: 210 mmHg
